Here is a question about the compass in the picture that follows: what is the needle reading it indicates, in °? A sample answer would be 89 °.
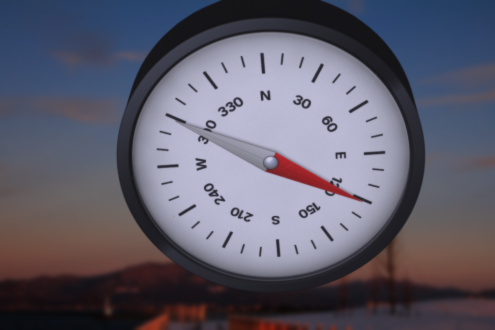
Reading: 120 °
